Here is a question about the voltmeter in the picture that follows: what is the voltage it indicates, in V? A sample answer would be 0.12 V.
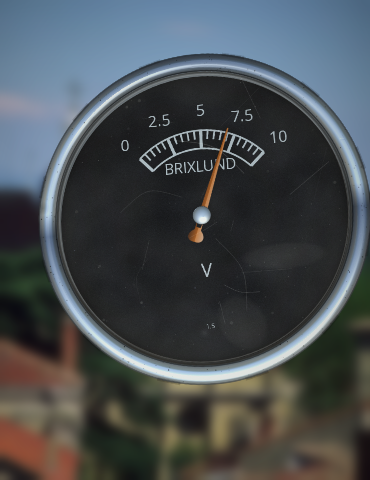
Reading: 7 V
